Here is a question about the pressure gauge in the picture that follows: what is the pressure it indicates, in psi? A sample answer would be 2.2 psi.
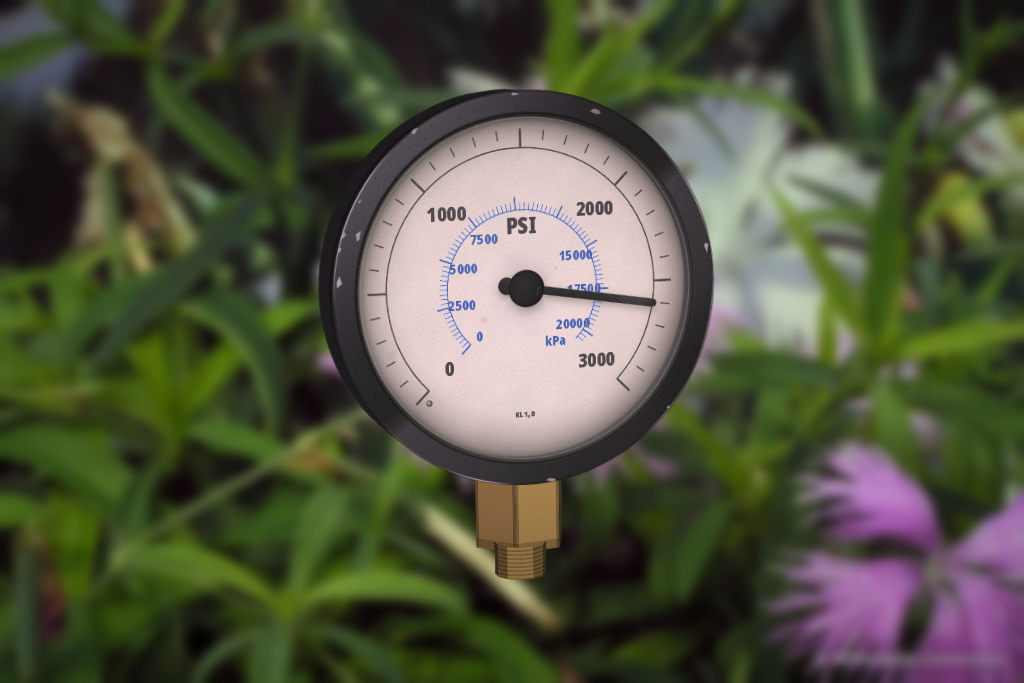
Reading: 2600 psi
